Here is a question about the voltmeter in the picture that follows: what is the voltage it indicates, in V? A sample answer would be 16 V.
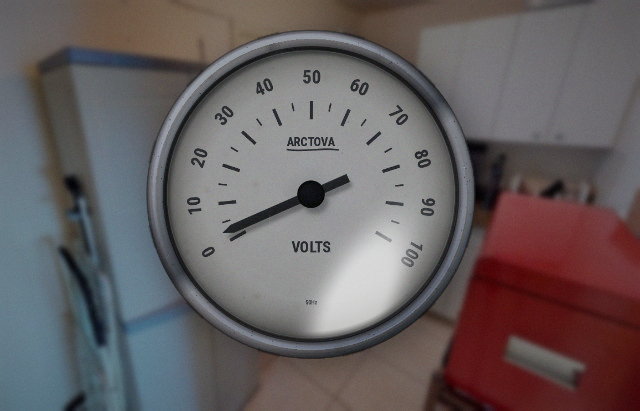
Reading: 2.5 V
